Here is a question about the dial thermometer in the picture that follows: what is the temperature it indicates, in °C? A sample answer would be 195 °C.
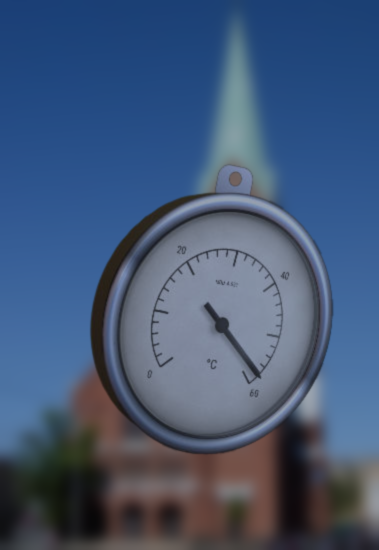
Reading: 58 °C
